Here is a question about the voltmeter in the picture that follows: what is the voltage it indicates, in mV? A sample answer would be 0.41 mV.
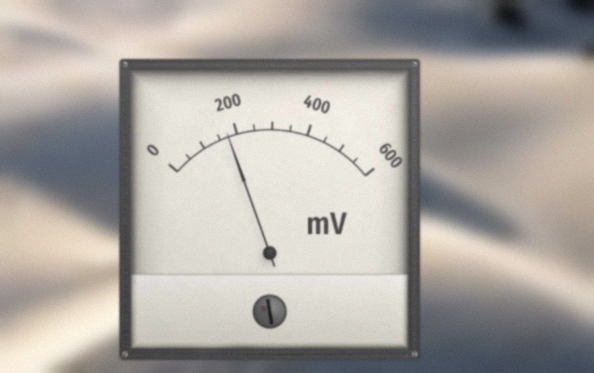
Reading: 175 mV
